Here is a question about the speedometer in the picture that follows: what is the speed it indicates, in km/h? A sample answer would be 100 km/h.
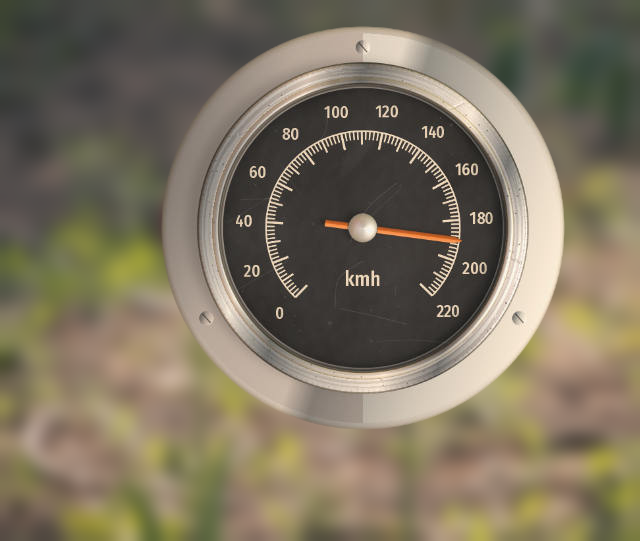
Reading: 190 km/h
